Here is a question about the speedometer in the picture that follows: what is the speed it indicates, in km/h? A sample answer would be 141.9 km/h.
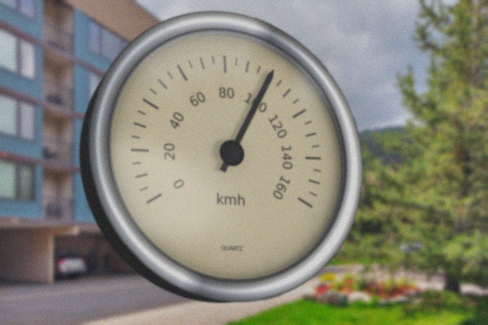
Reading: 100 km/h
